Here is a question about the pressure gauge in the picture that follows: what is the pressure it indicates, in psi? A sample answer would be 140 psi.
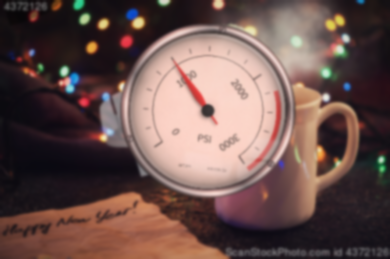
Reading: 1000 psi
